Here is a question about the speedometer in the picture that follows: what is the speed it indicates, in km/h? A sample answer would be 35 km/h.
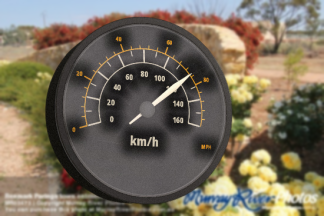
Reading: 120 km/h
